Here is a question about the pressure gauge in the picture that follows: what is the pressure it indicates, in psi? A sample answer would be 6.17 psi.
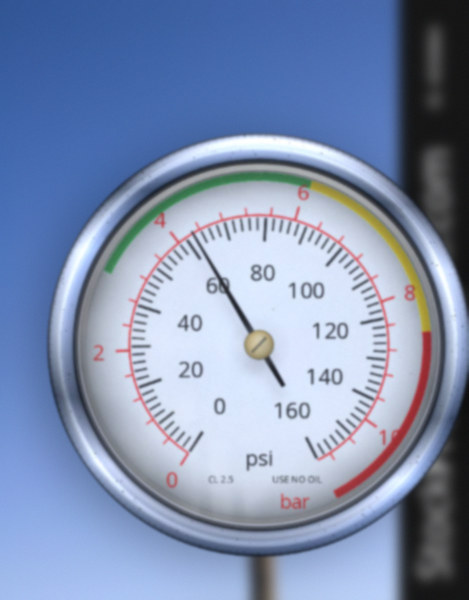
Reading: 62 psi
